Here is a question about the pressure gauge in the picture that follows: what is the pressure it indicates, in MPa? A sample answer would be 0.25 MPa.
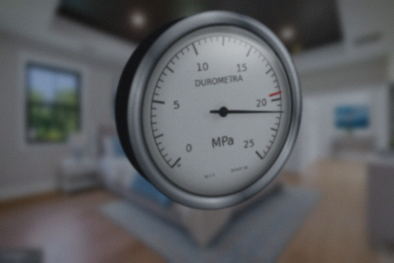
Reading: 21 MPa
